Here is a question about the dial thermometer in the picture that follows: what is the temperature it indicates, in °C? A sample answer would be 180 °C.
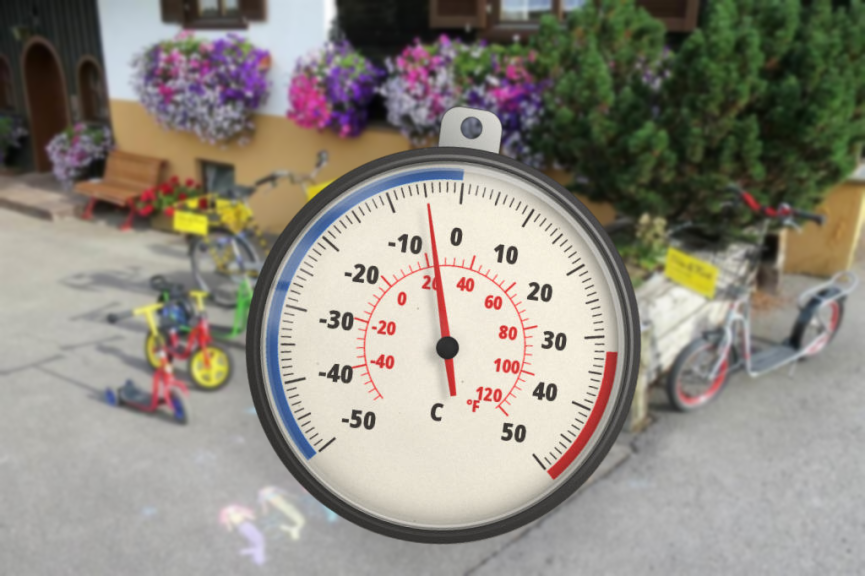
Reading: -5 °C
